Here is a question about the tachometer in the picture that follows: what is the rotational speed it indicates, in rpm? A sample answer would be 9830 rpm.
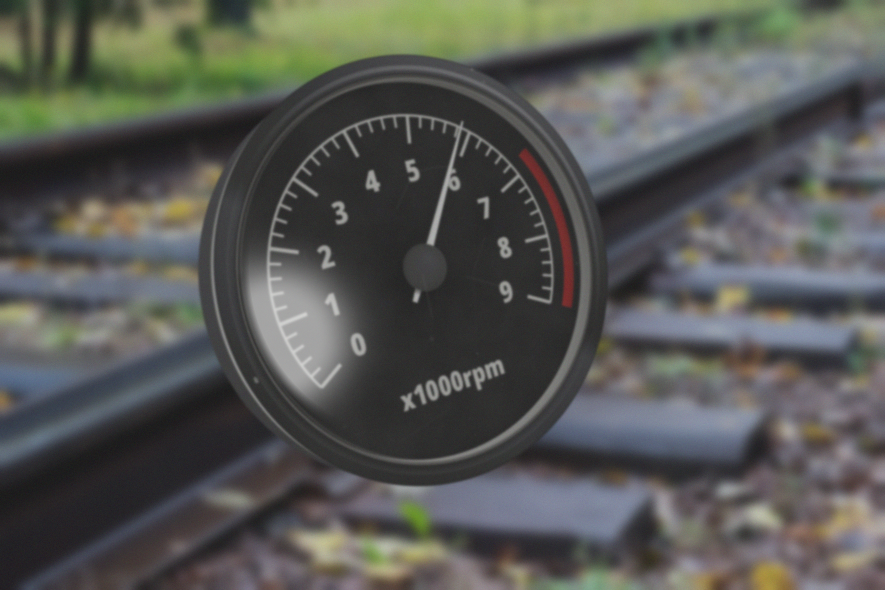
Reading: 5800 rpm
